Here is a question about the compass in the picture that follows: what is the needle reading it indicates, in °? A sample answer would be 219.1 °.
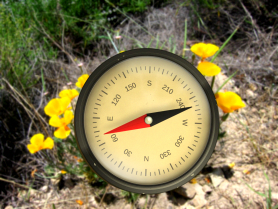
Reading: 70 °
